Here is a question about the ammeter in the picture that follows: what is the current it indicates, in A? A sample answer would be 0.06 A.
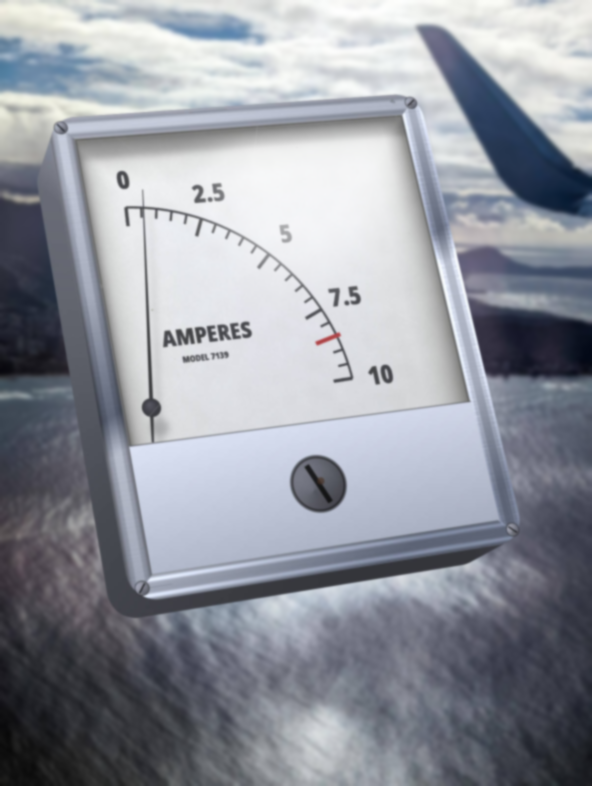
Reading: 0.5 A
